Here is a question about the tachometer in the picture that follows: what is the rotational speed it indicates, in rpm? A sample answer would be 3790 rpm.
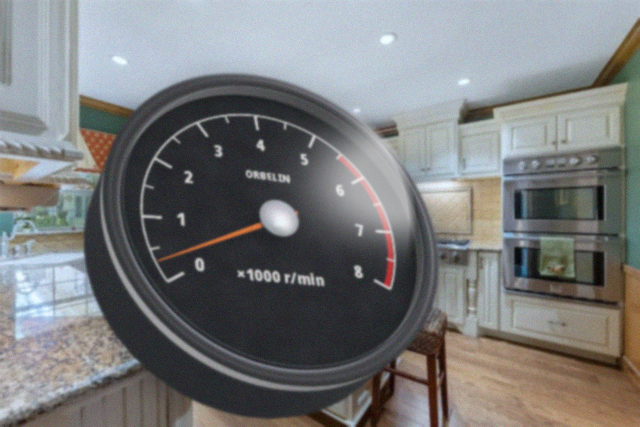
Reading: 250 rpm
